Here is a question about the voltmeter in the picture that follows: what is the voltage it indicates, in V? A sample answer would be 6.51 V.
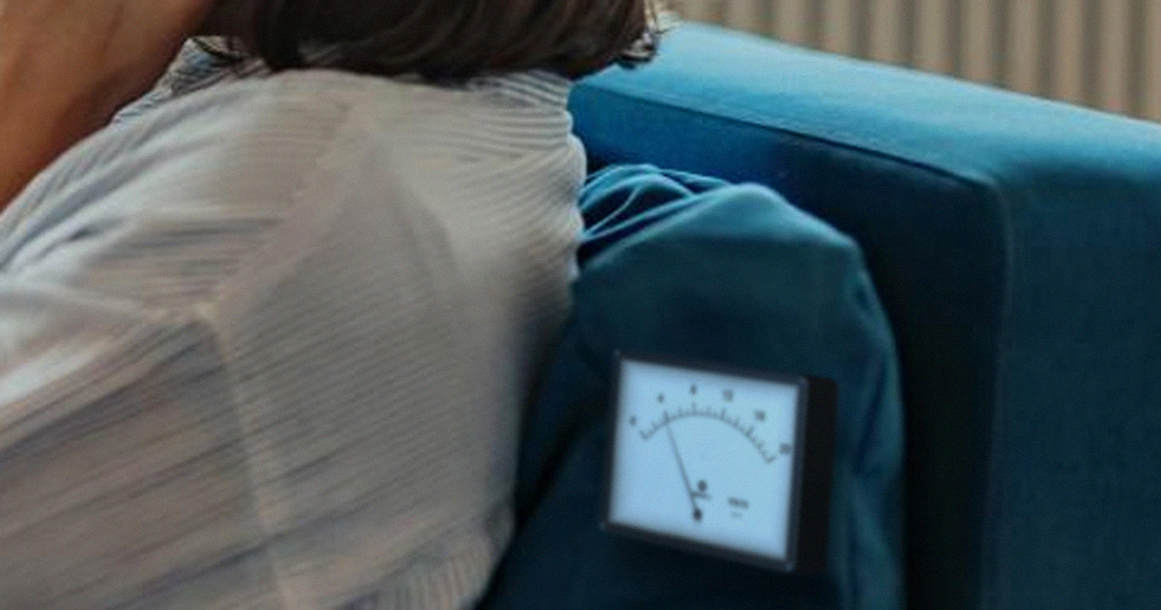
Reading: 4 V
